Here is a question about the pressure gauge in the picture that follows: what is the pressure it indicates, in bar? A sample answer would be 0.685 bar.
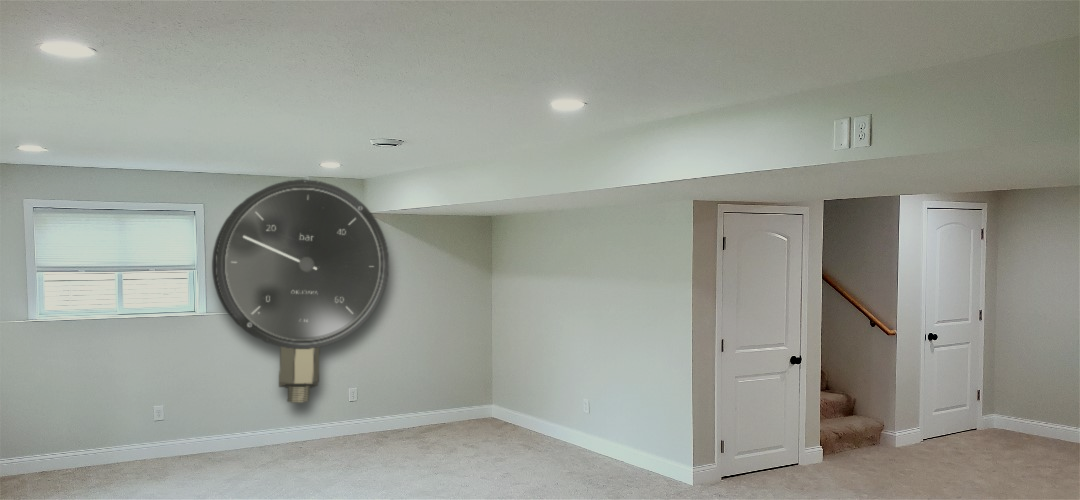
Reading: 15 bar
